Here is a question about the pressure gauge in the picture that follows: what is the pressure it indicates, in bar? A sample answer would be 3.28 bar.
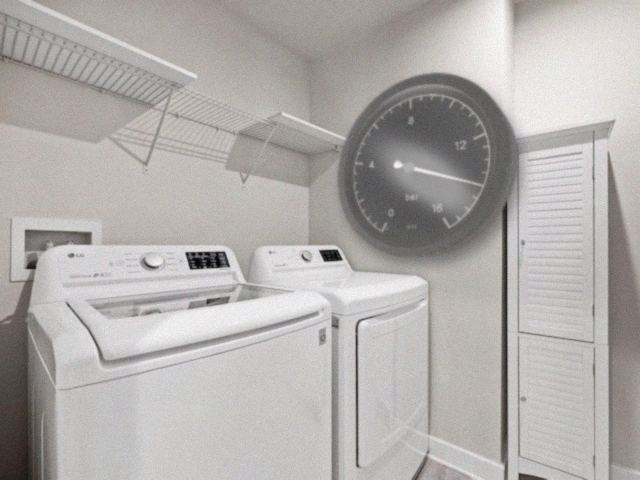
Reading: 14 bar
